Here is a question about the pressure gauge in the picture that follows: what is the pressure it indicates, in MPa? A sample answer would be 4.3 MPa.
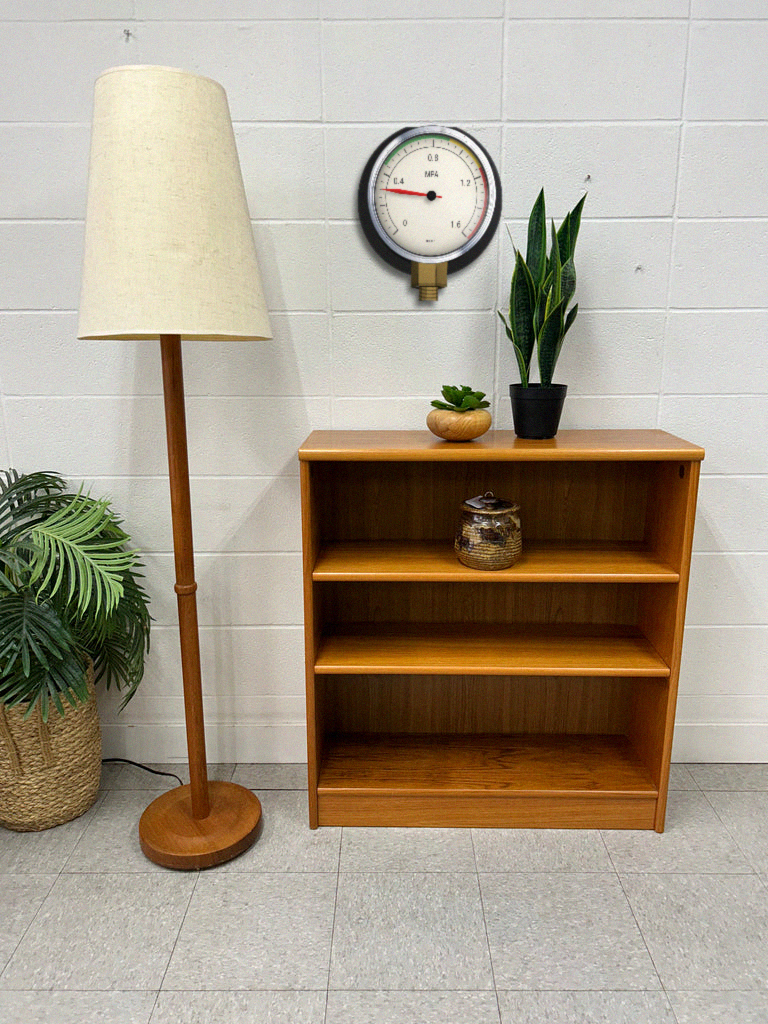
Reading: 0.3 MPa
